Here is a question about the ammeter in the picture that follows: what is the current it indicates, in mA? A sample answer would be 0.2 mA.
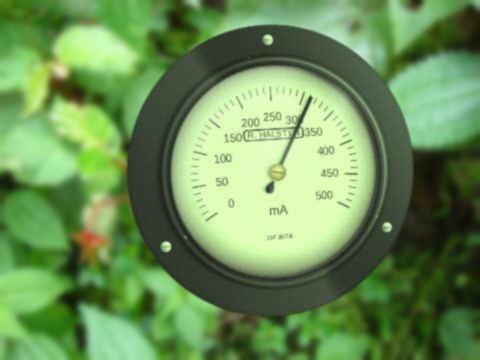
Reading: 310 mA
